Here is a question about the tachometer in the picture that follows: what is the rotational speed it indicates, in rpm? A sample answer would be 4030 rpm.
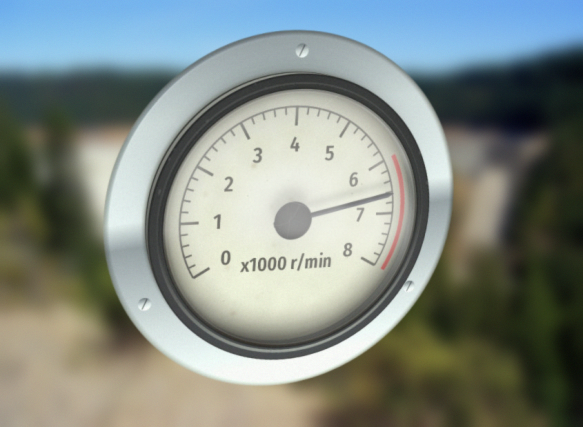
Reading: 6600 rpm
